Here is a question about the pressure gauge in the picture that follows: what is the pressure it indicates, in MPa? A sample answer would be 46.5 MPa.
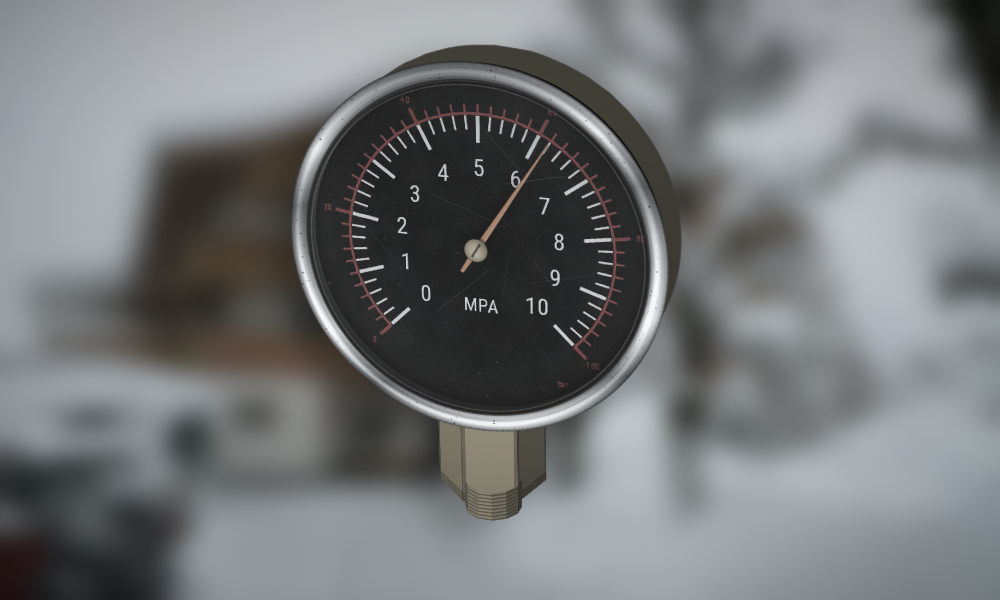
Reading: 6.2 MPa
